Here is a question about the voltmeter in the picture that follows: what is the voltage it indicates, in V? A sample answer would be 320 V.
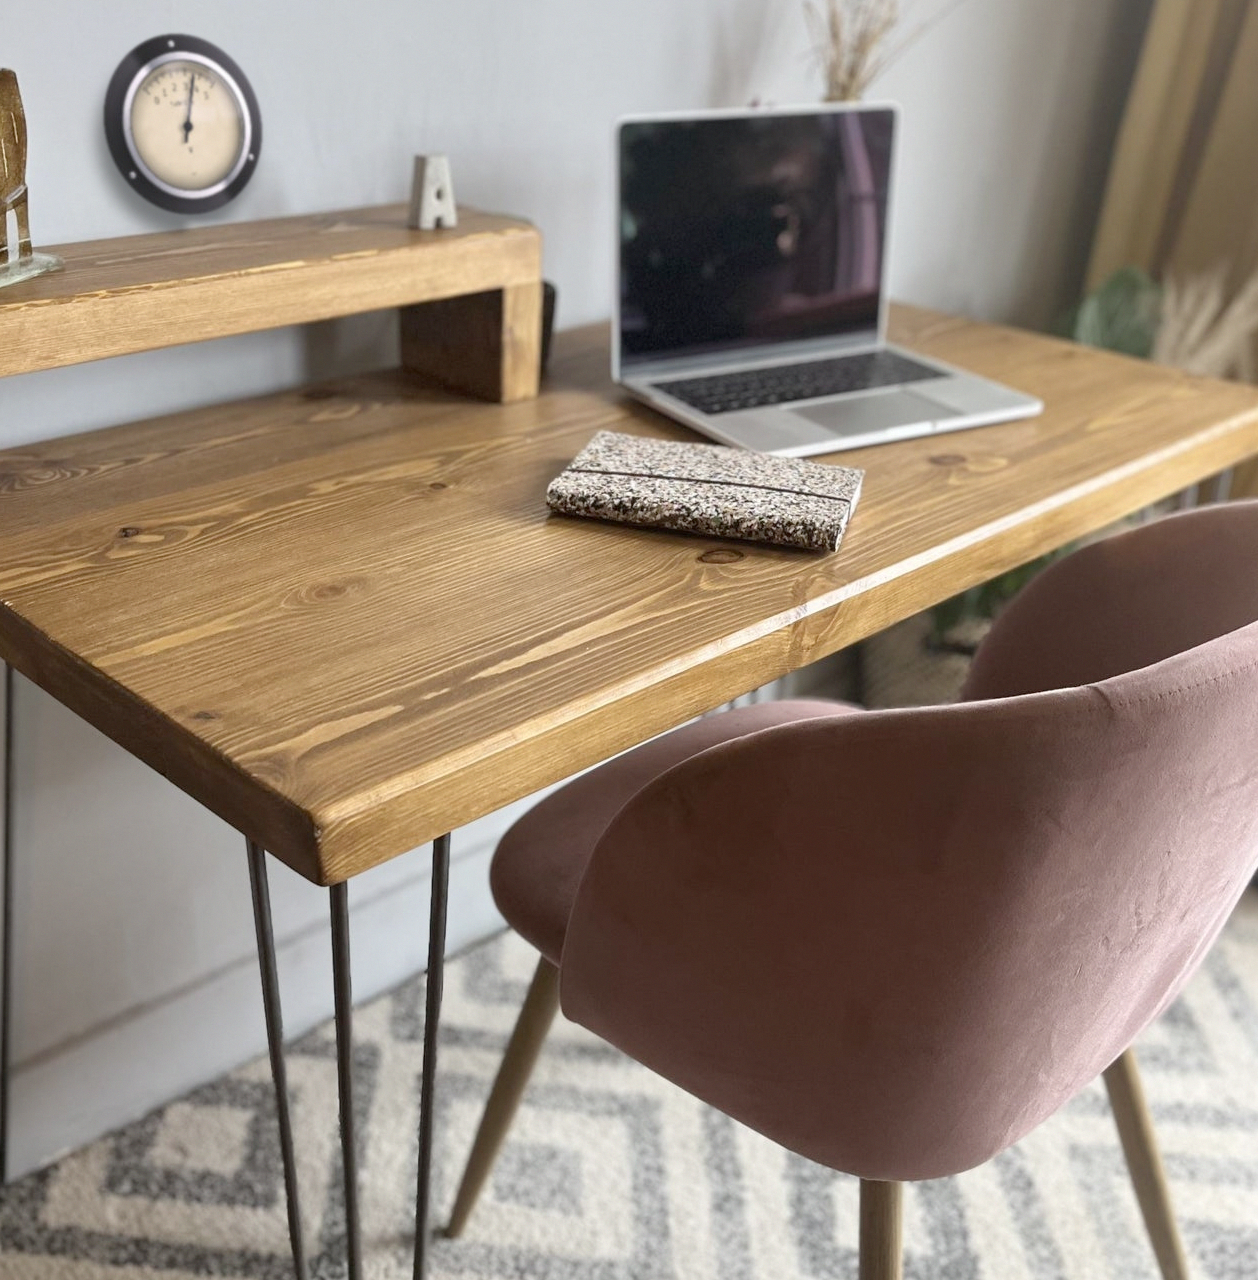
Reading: 3.5 V
